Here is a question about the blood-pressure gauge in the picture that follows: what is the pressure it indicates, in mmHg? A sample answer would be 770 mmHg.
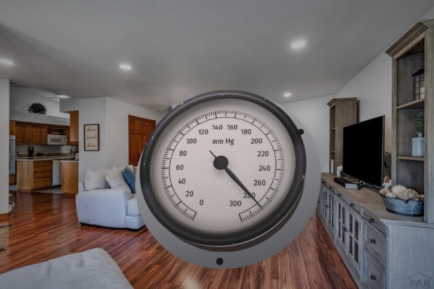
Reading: 280 mmHg
